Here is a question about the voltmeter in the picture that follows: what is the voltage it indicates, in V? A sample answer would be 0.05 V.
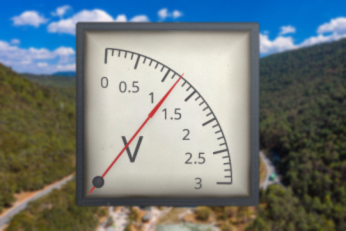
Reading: 1.2 V
